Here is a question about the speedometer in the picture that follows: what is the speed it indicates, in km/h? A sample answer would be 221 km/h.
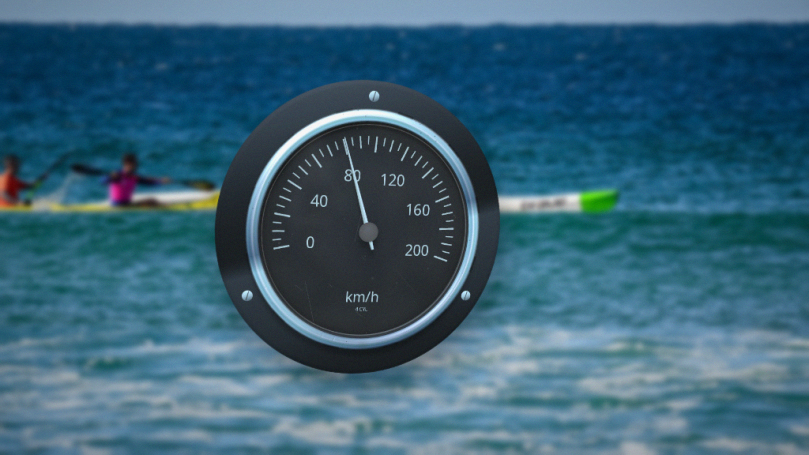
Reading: 80 km/h
